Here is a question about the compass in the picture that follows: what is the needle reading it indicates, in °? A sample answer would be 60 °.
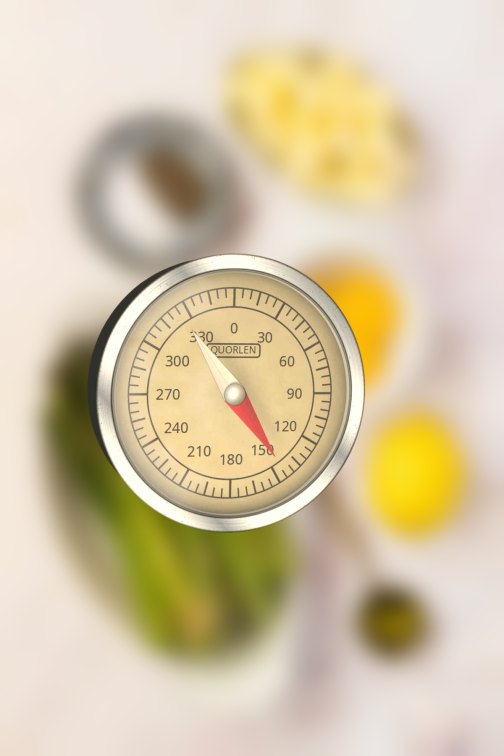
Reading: 145 °
